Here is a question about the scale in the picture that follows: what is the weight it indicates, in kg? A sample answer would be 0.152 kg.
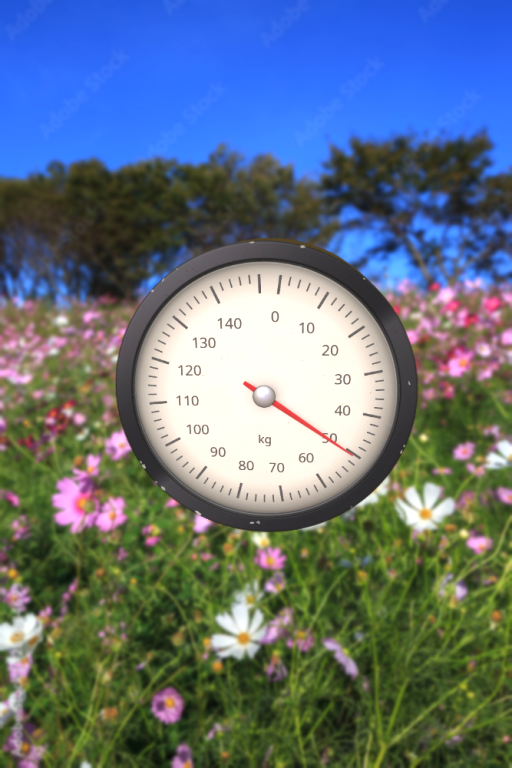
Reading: 50 kg
